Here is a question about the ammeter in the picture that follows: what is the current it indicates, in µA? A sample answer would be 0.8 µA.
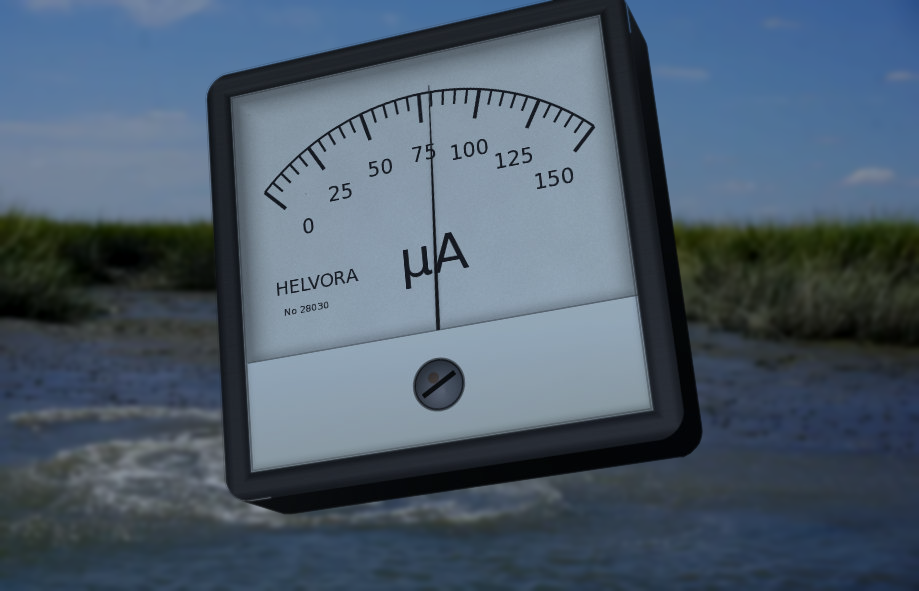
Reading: 80 µA
